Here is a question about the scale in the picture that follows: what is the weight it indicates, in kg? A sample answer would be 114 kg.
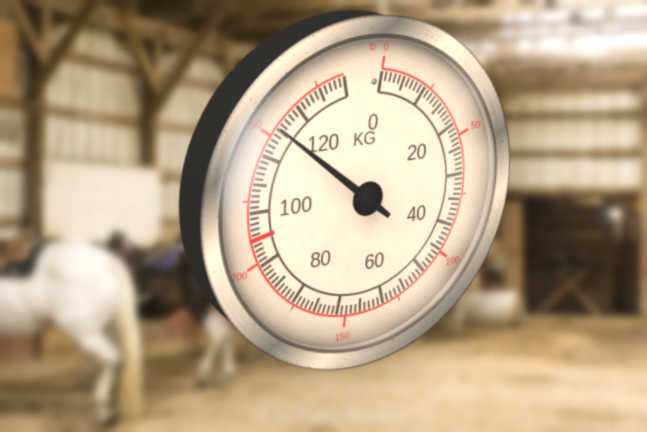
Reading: 115 kg
